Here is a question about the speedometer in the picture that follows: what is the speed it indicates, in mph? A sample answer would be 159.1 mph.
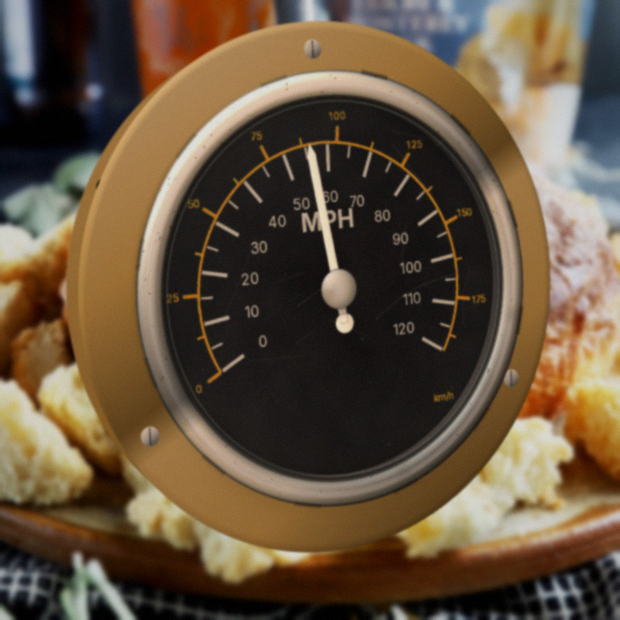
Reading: 55 mph
